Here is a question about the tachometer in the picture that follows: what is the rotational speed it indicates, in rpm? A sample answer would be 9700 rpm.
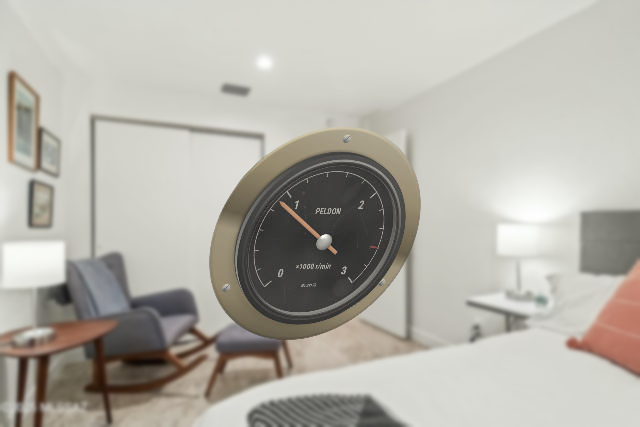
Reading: 900 rpm
